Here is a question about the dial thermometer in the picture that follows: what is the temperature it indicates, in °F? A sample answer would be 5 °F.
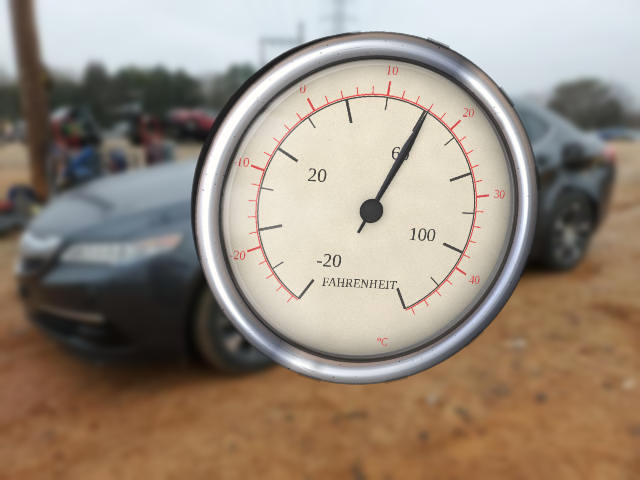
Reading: 60 °F
